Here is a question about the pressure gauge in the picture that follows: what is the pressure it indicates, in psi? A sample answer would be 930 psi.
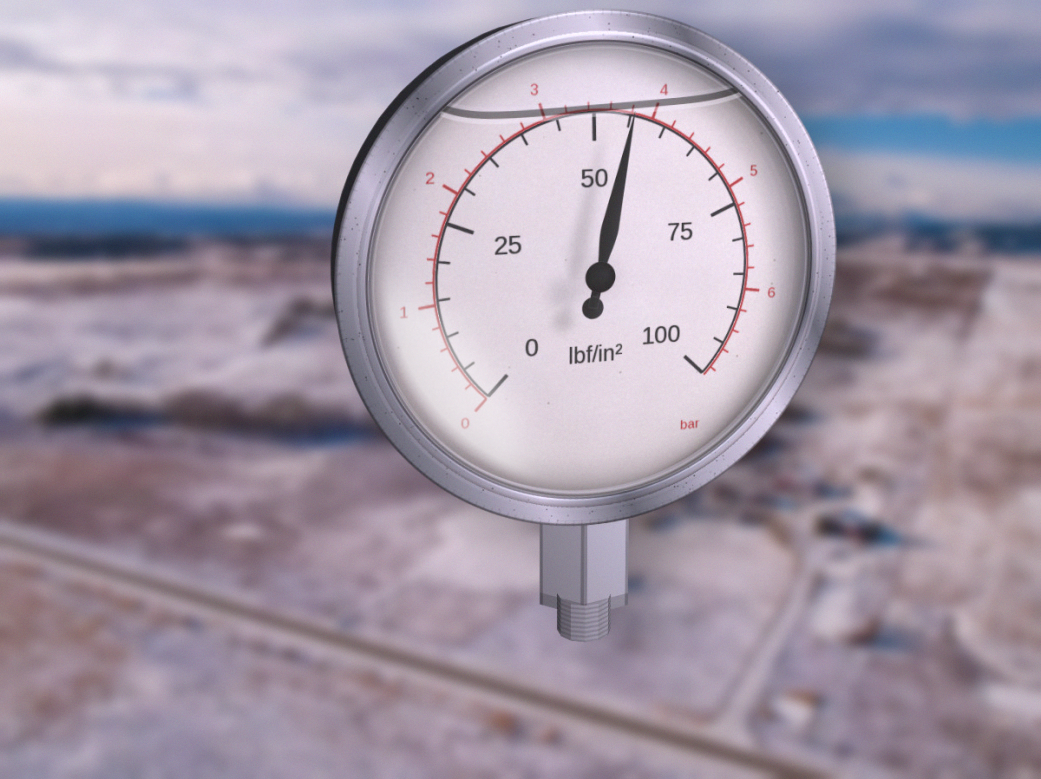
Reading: 55 psi
